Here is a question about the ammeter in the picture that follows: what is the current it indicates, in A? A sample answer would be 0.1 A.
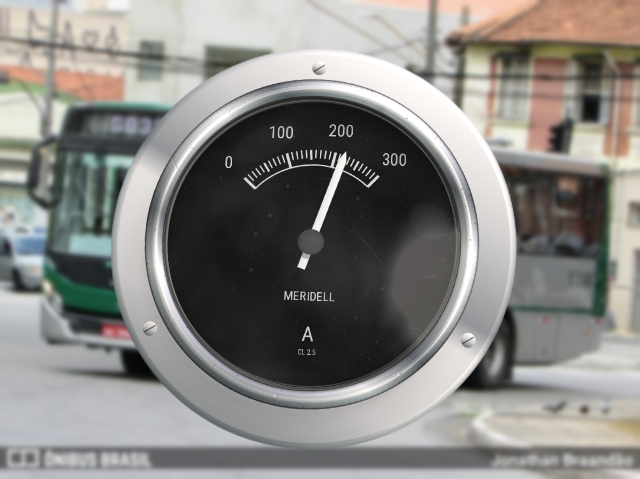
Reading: 220 A
